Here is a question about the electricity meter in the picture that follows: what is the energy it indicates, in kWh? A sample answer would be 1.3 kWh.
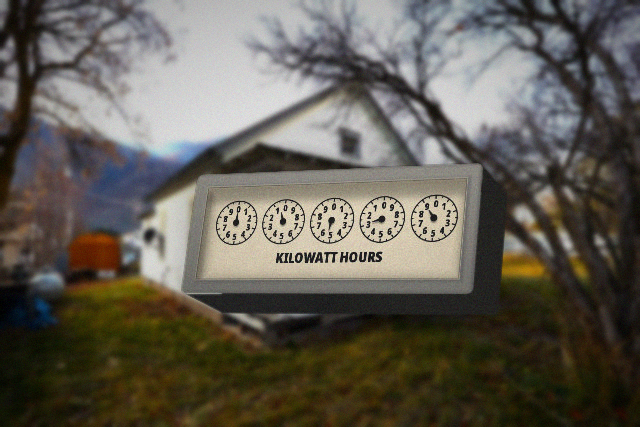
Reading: 529 kWh
